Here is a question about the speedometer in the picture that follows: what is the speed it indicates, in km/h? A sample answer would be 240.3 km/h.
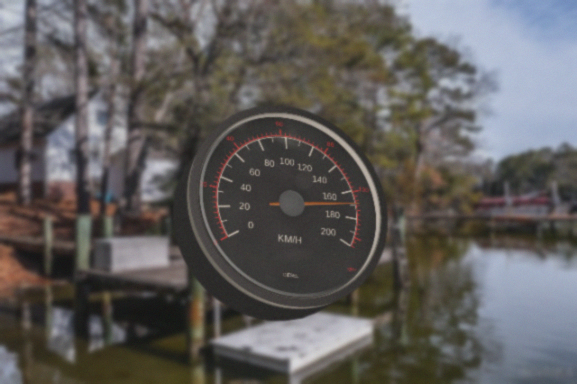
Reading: 170 km/h
